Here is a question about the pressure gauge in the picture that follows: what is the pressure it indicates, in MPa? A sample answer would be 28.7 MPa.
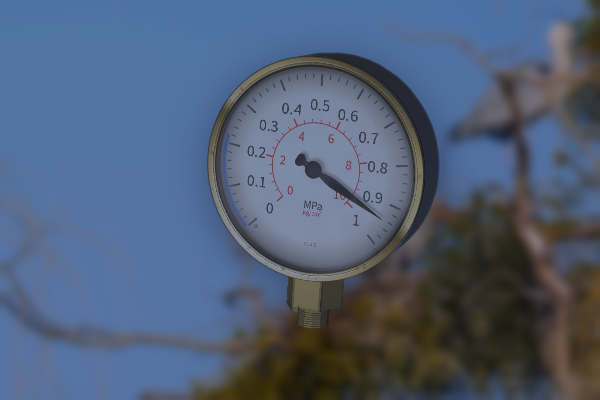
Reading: 0.94 MPa
